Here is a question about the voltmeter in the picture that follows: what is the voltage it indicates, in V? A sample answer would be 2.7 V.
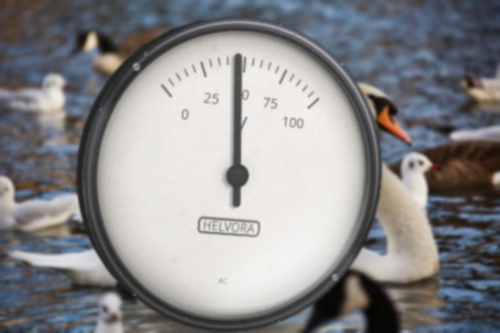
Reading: 45 V
